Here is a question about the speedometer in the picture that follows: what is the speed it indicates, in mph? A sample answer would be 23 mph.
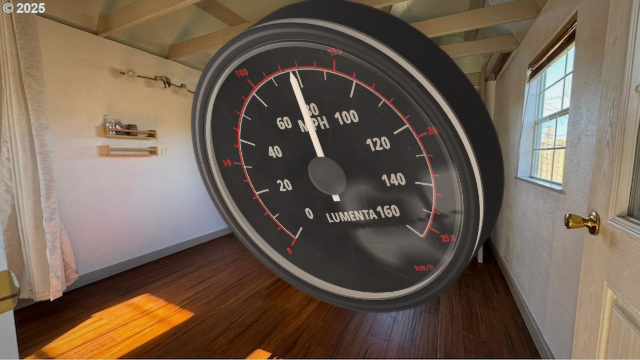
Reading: 80 mph
